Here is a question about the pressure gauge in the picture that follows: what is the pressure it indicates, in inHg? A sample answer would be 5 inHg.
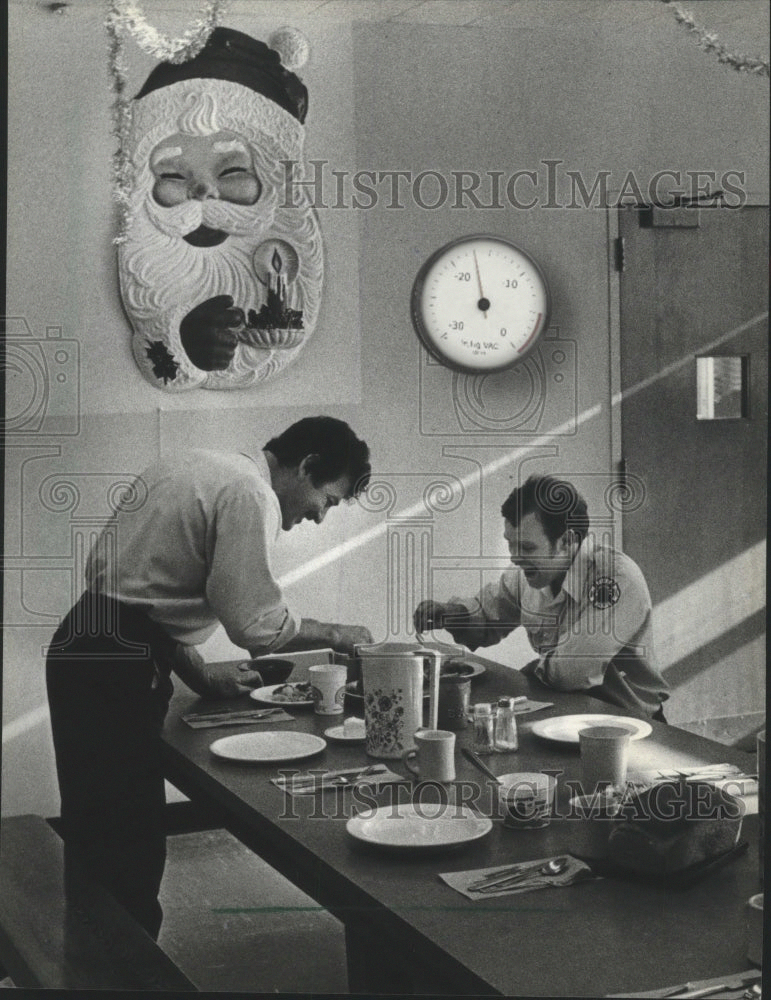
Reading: -17 inHg
